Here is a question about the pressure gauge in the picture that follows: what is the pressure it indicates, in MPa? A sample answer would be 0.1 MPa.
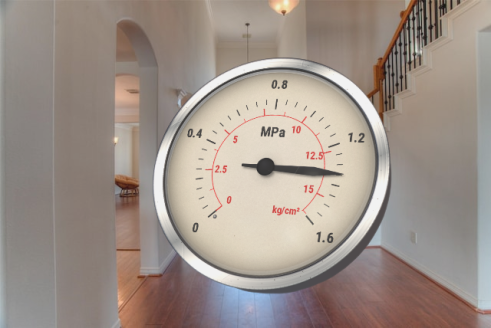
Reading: 1.35 MPa
